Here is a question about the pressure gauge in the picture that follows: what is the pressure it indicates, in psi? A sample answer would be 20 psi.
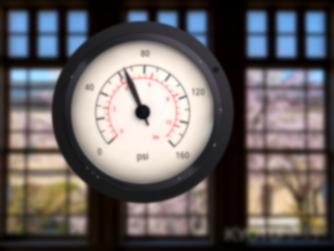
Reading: 65 psi
